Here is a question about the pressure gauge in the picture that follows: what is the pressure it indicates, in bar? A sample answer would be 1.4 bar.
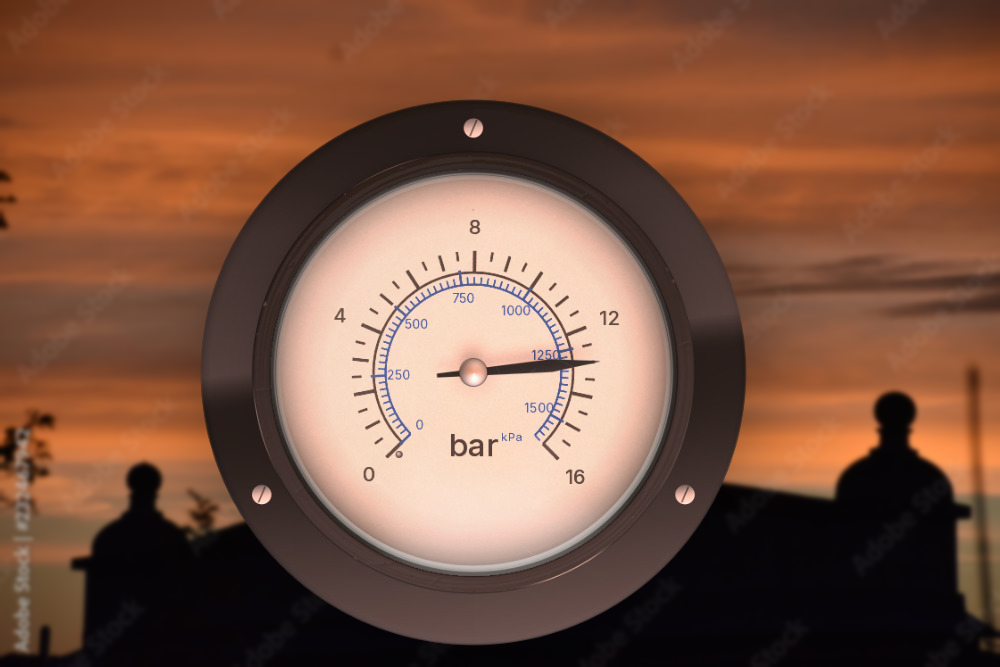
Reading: 13 bar
